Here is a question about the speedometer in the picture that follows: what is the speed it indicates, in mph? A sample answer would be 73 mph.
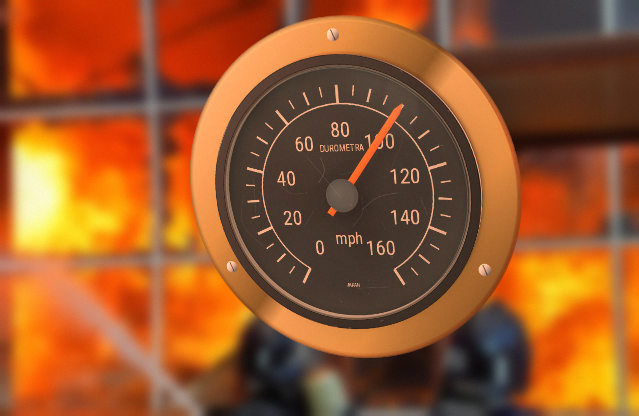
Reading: 100 mph
